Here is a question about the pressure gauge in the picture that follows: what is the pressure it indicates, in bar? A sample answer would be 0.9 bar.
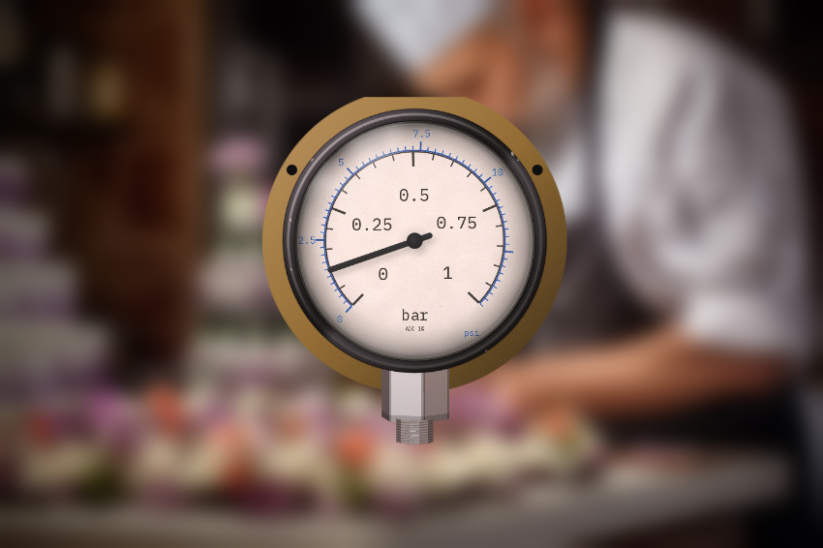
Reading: 0.1 bar
